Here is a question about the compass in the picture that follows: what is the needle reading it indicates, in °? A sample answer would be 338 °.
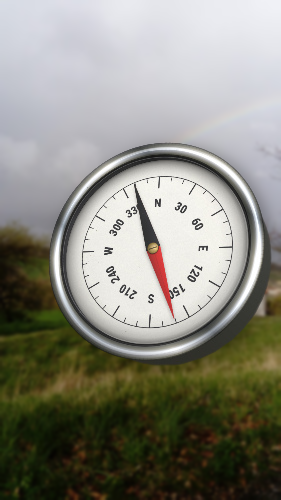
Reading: 160 °
